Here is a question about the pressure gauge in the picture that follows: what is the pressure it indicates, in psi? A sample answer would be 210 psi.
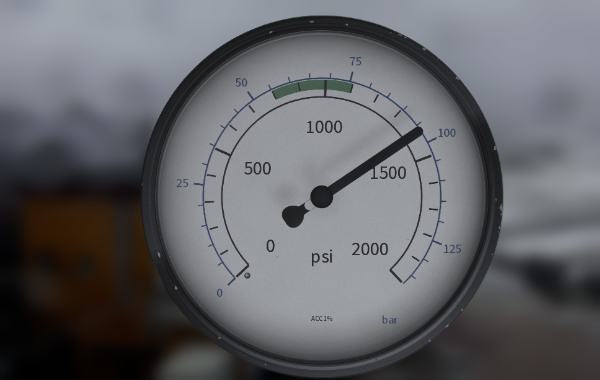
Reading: 1400 psi
